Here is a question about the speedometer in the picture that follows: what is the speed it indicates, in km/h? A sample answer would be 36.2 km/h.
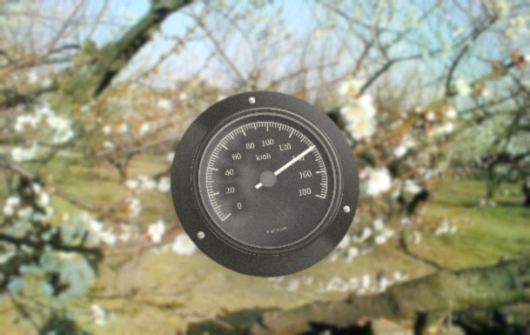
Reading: 140 km/h
